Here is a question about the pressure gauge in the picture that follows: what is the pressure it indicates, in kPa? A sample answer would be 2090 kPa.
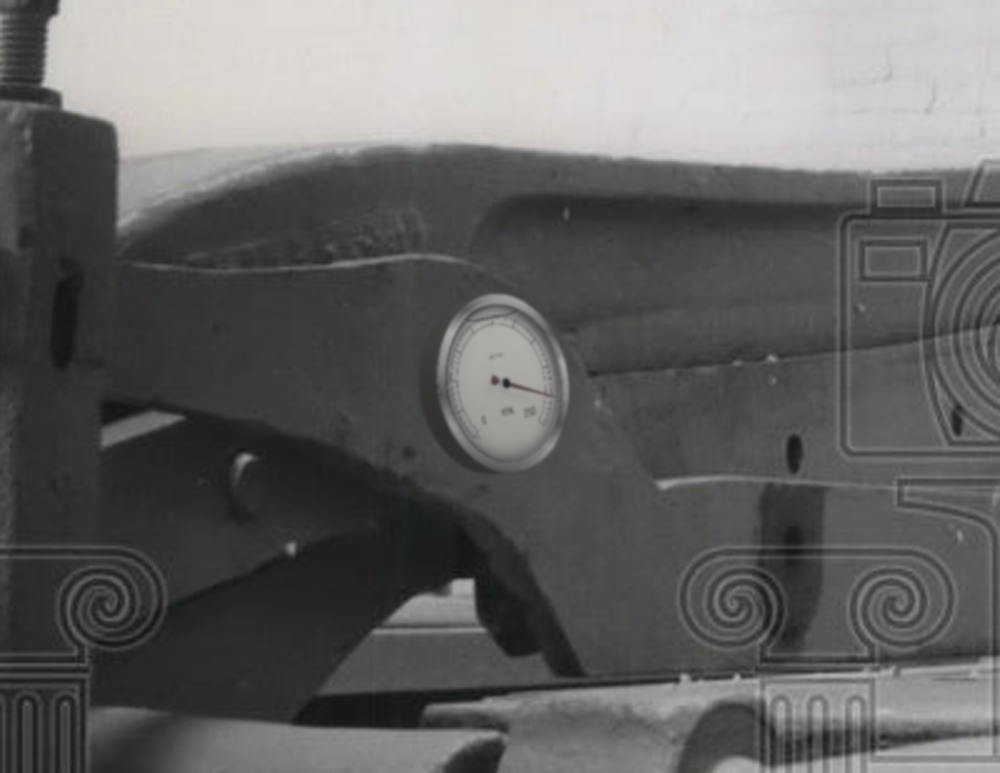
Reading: 225 kPa
